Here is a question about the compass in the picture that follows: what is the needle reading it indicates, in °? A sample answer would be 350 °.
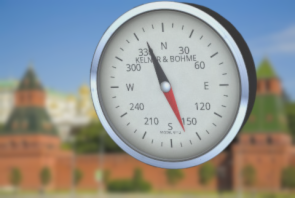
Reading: 160 °
